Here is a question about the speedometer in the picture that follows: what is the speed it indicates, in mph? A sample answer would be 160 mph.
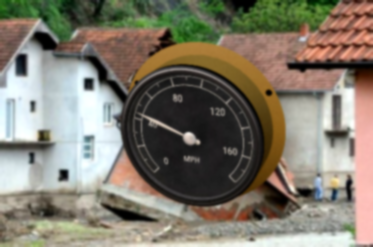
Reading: 45 mph
